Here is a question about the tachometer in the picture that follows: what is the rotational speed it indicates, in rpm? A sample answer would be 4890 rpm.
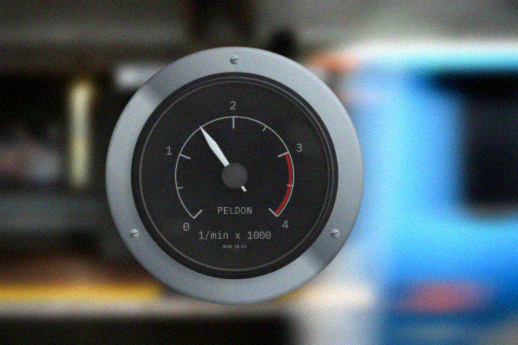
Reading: 1500 rpm
